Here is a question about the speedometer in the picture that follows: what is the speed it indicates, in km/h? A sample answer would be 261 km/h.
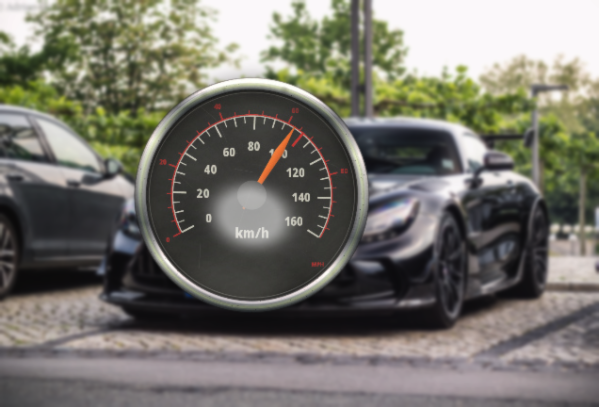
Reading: 100 km/h
